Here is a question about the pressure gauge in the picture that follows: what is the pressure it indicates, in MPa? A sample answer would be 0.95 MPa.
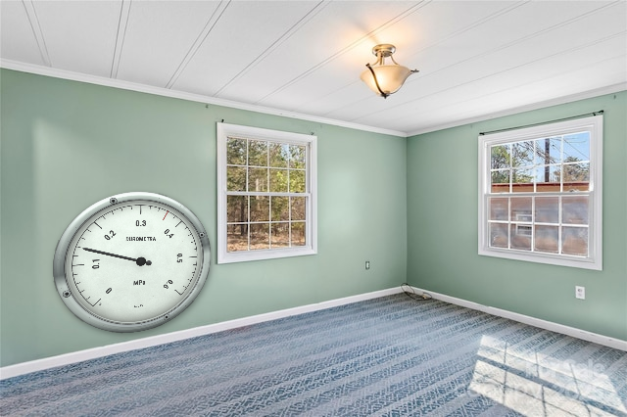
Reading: 0.14 MPa
